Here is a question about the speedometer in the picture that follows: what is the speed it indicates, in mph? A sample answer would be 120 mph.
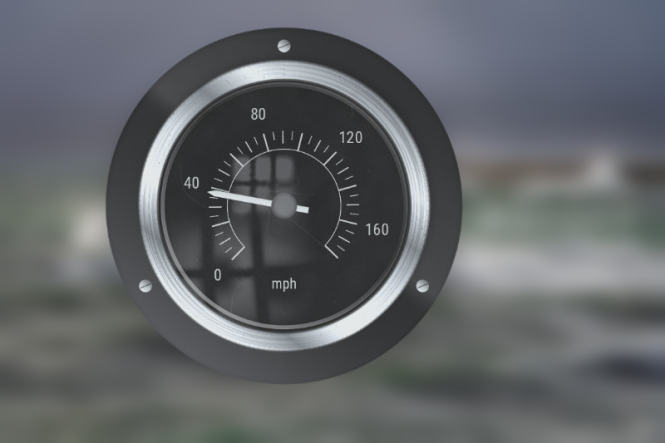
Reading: 37.5 mph
